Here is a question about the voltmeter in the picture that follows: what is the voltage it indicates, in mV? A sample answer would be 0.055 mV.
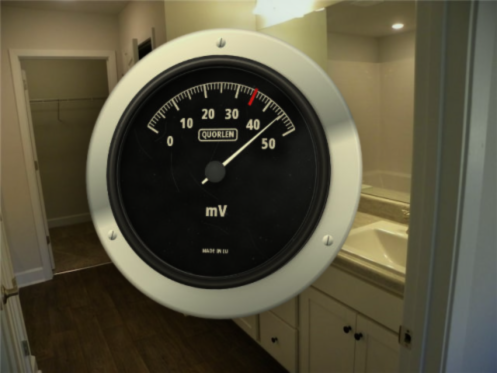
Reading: 45 mV
